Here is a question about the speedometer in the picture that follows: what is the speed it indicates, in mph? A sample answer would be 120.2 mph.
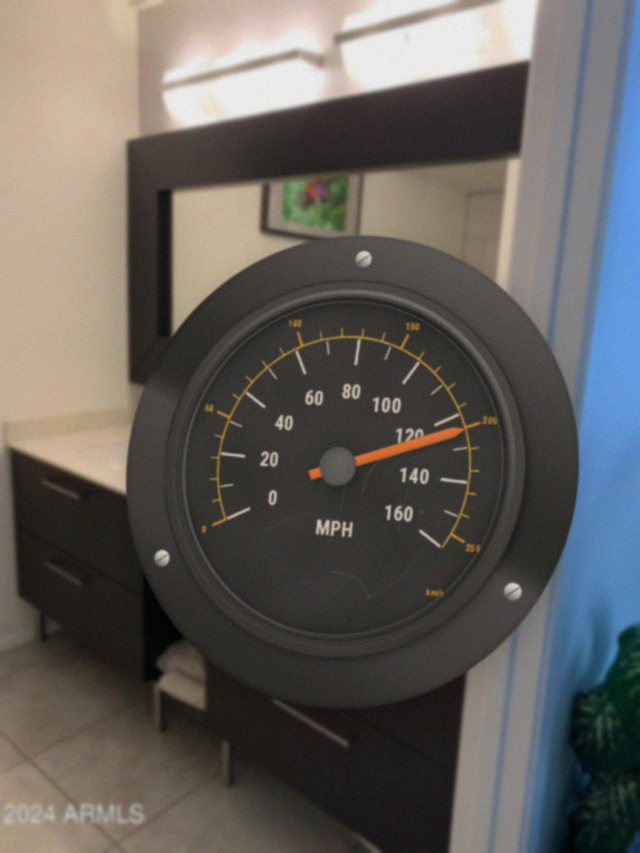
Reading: 125 mph
